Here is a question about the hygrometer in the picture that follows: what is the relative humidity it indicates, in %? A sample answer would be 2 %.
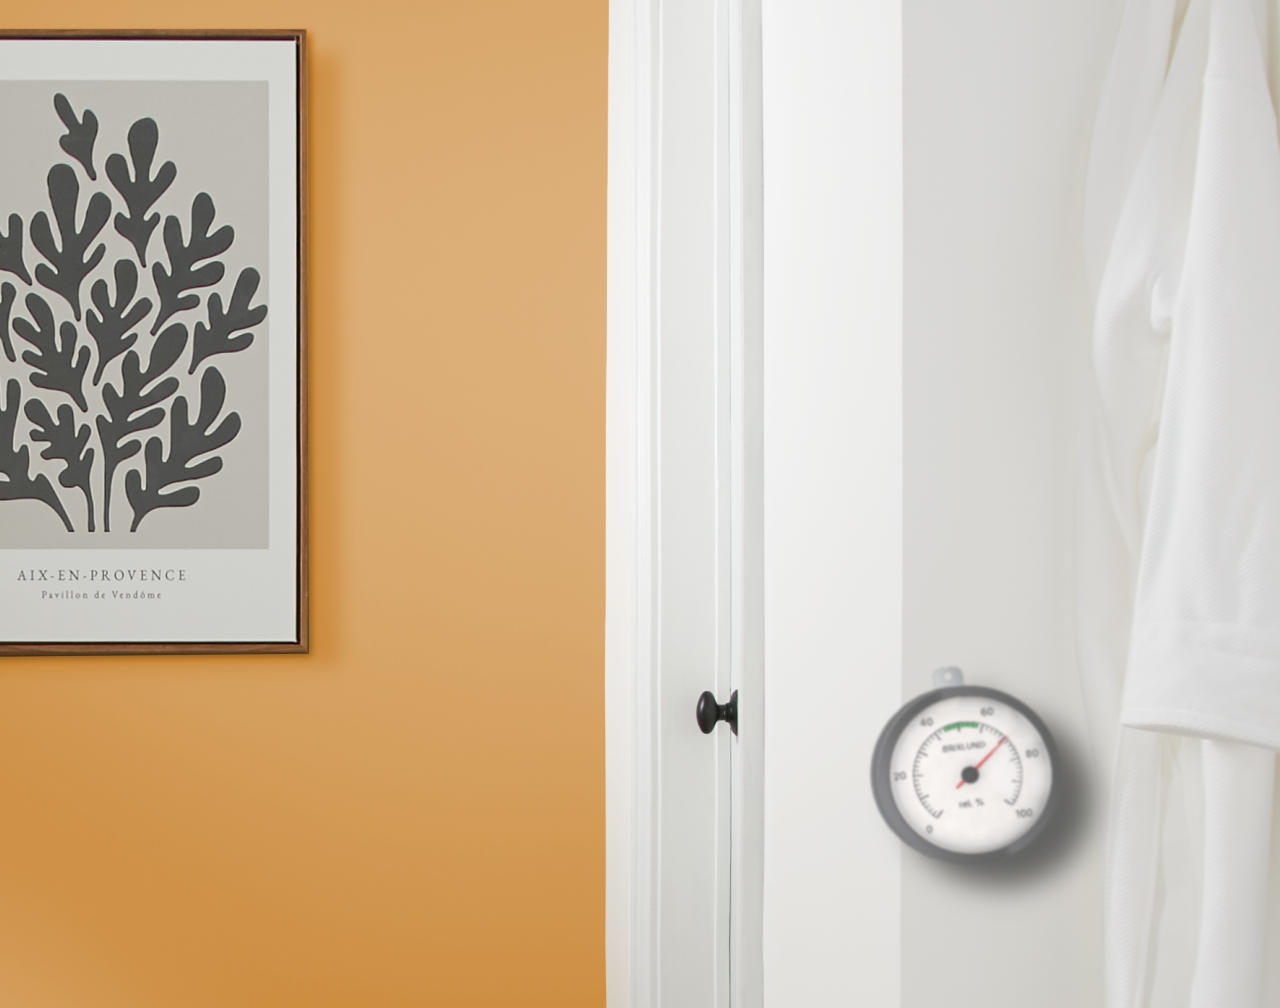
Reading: 70 %
